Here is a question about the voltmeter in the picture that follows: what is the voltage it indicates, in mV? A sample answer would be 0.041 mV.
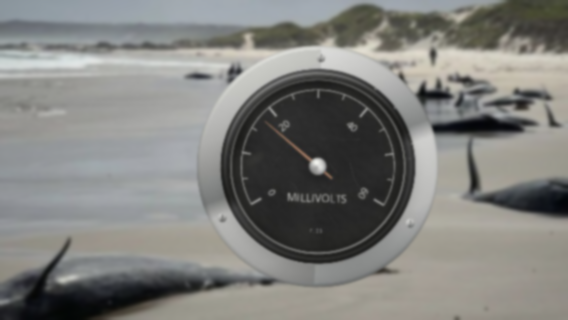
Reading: 17.5 mV
